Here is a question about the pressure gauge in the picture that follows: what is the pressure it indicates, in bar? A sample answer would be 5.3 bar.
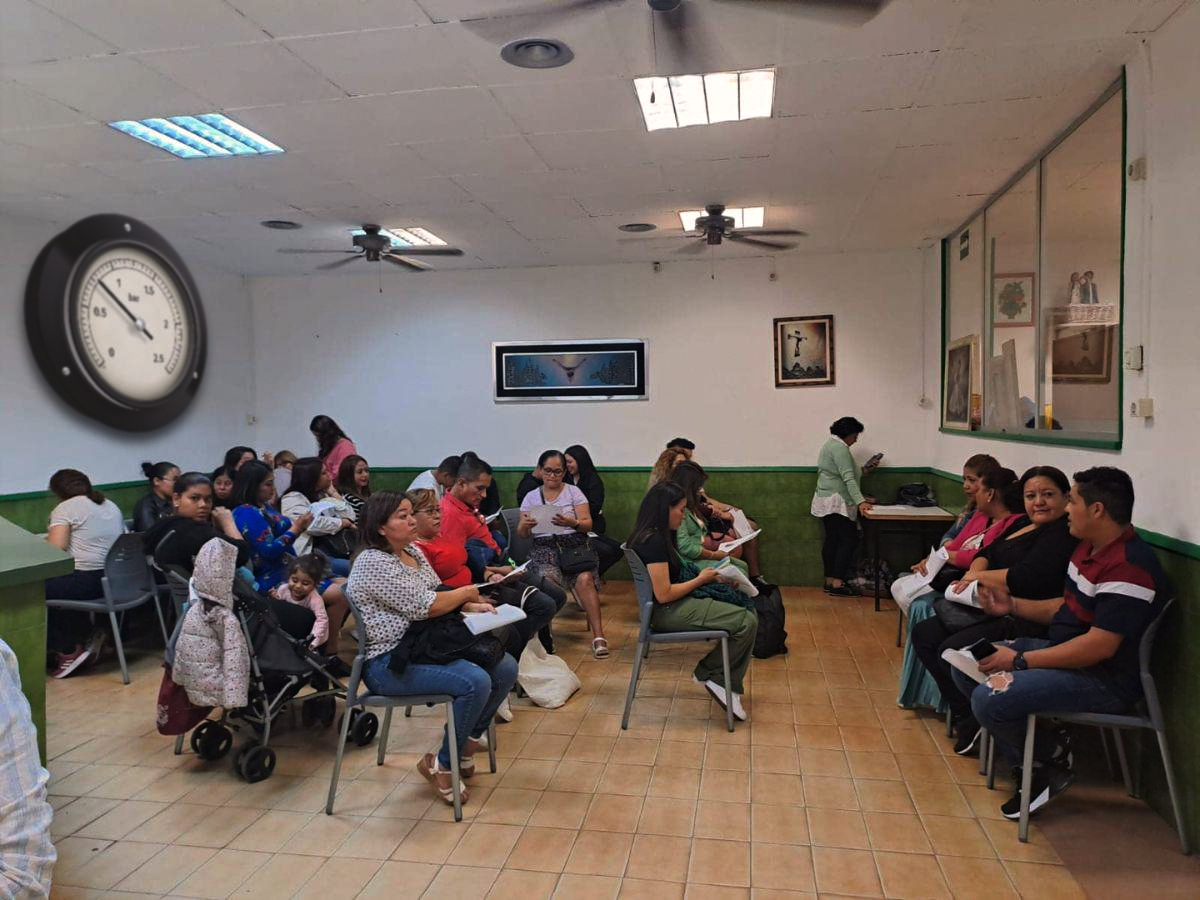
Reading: 0.75 bar
